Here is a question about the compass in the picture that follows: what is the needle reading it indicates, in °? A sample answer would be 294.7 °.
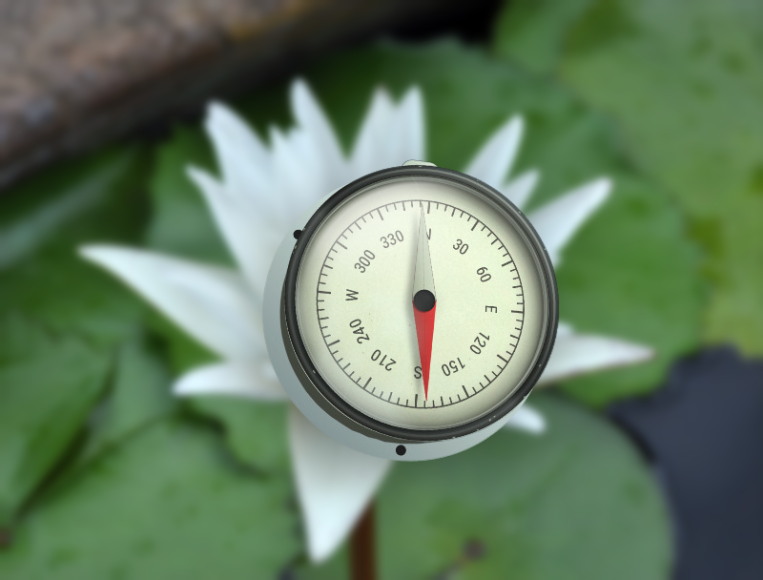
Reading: 175 °
